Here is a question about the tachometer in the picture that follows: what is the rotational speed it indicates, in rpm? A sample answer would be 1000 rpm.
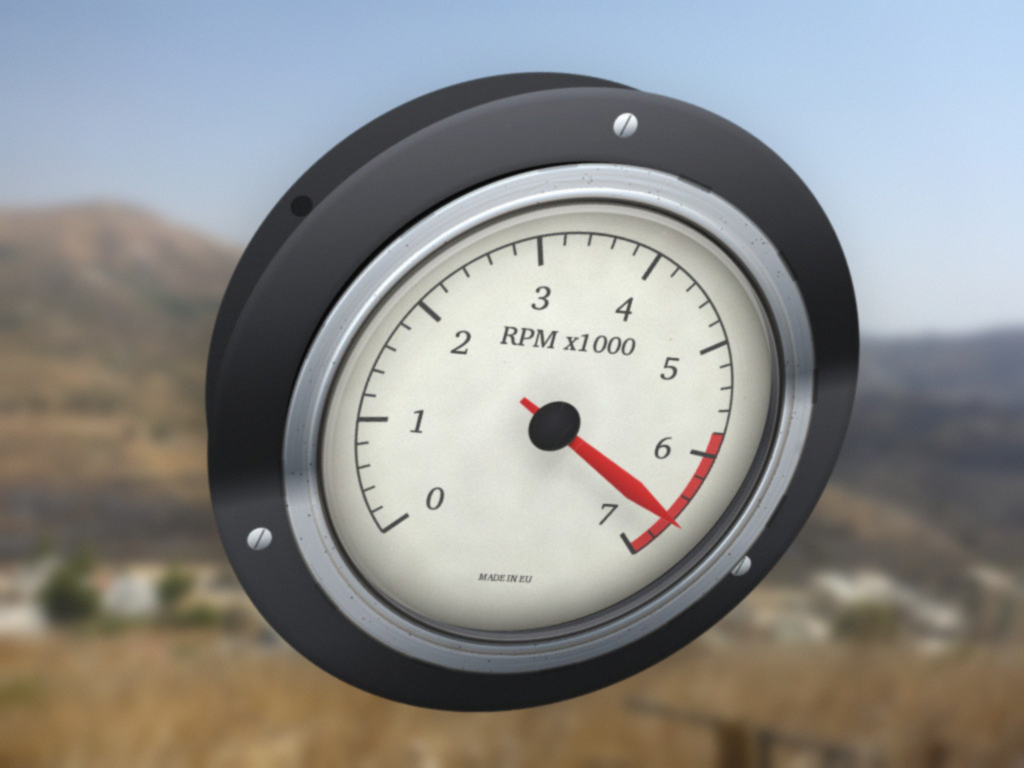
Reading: 6600 rpm
